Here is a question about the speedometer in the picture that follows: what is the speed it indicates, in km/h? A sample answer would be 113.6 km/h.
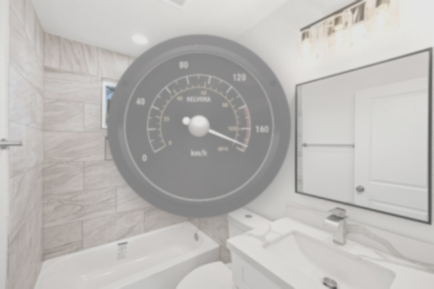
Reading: 175 km/h
